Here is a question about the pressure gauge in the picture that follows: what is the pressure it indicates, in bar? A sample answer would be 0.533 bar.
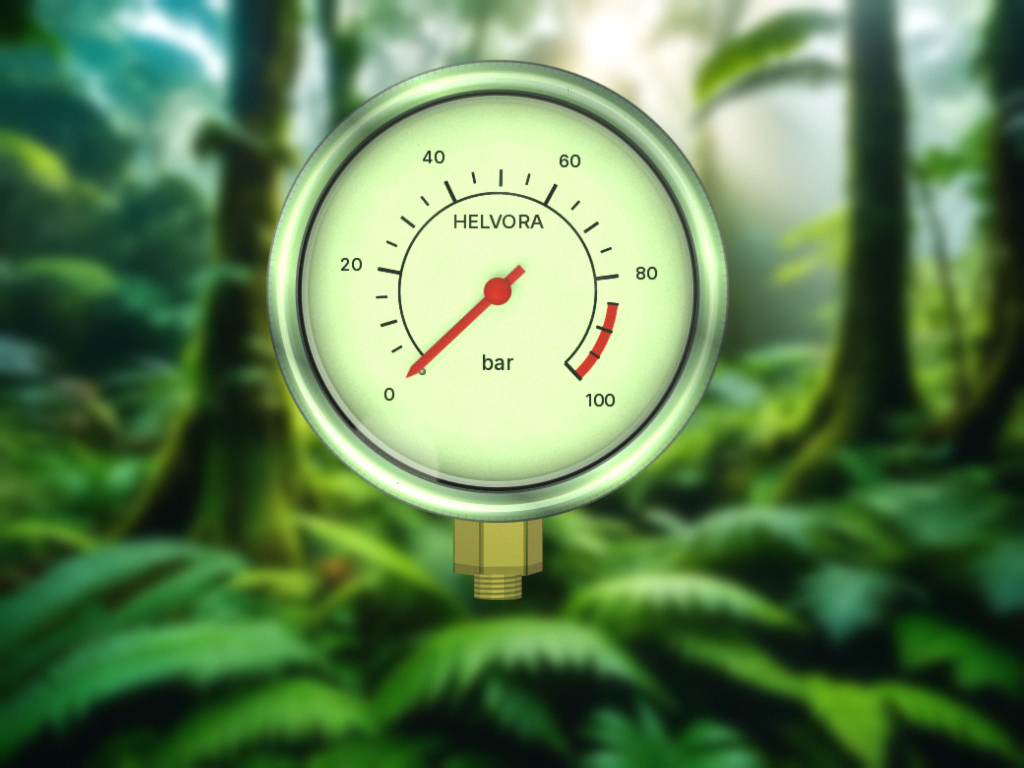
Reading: 0 bar
